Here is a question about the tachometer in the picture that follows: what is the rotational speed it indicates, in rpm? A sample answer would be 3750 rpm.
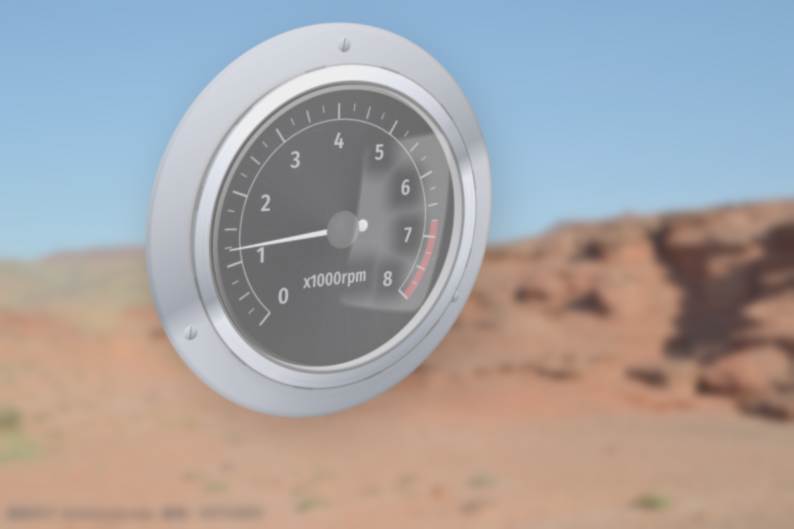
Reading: 1250 rpm
